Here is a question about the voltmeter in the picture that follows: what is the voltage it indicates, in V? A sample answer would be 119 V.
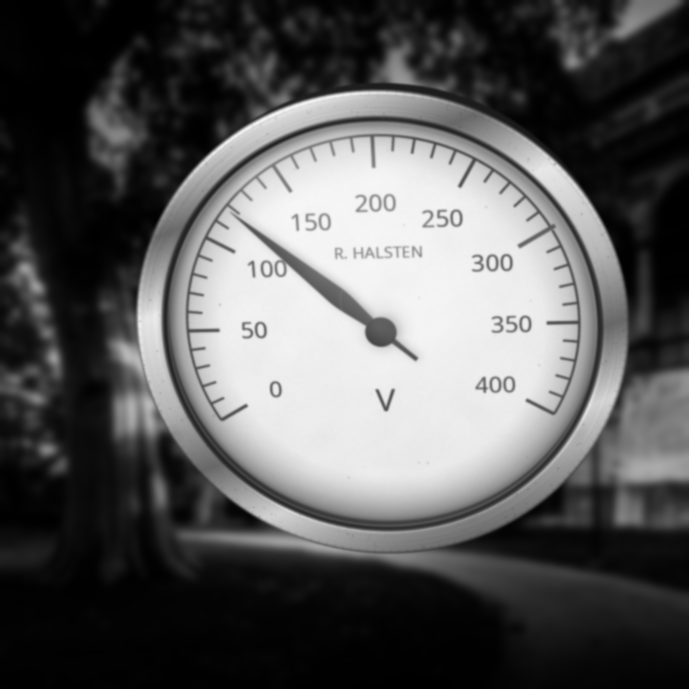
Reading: 120 V
